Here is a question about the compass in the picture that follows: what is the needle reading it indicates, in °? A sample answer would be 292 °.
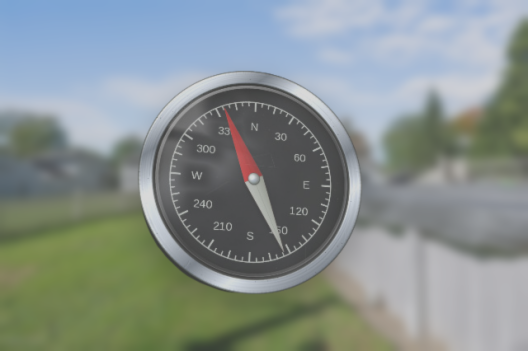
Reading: 335 °
